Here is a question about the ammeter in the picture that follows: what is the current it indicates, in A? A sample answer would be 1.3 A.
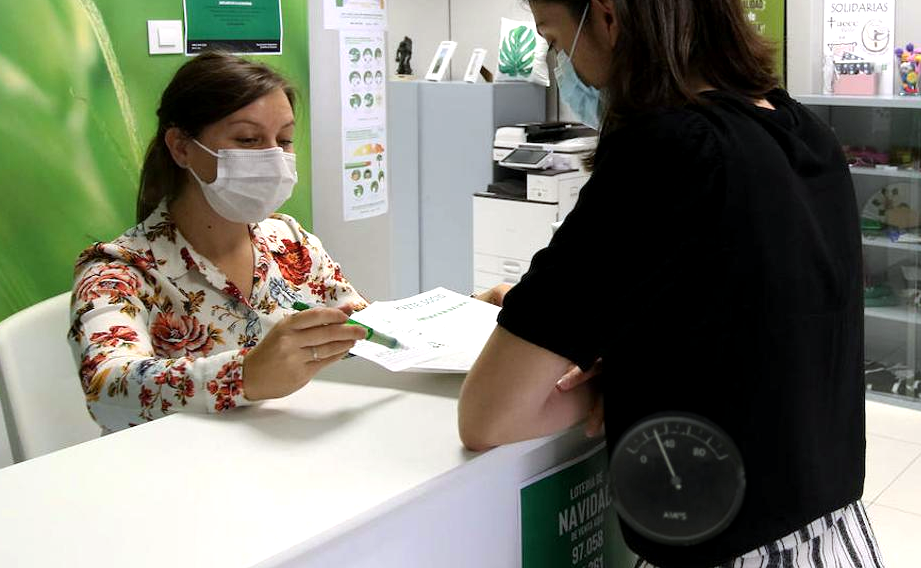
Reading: 30 A
